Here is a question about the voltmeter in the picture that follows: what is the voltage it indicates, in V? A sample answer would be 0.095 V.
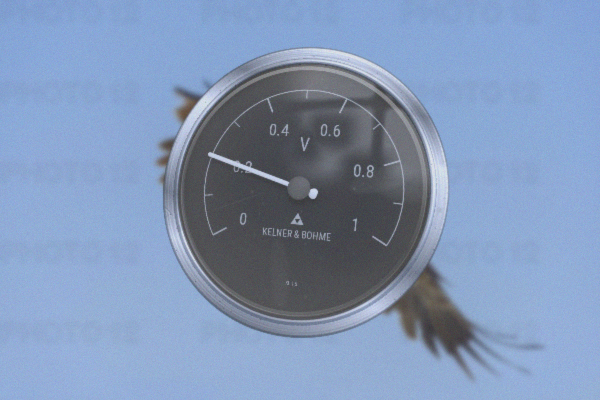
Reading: 0.2 V
